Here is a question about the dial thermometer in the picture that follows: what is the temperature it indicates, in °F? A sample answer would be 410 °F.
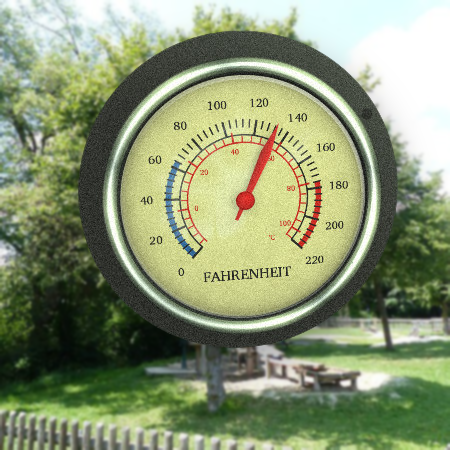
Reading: 132 °F
